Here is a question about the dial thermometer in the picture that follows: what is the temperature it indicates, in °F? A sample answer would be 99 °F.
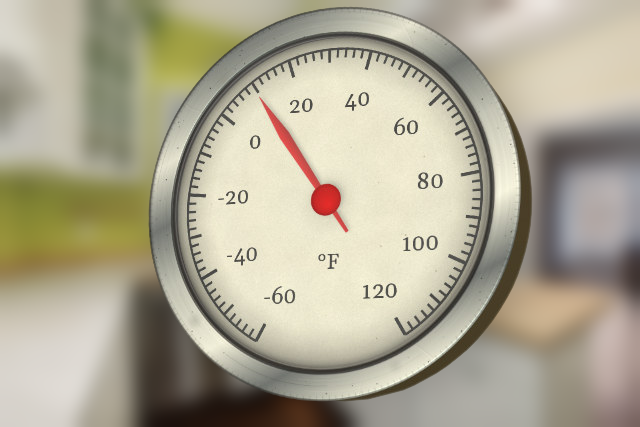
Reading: 10 °F
